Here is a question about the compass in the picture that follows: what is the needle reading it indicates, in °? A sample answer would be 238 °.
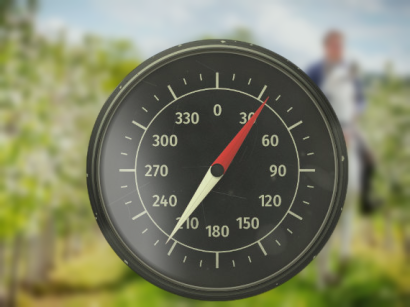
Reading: 35 °
